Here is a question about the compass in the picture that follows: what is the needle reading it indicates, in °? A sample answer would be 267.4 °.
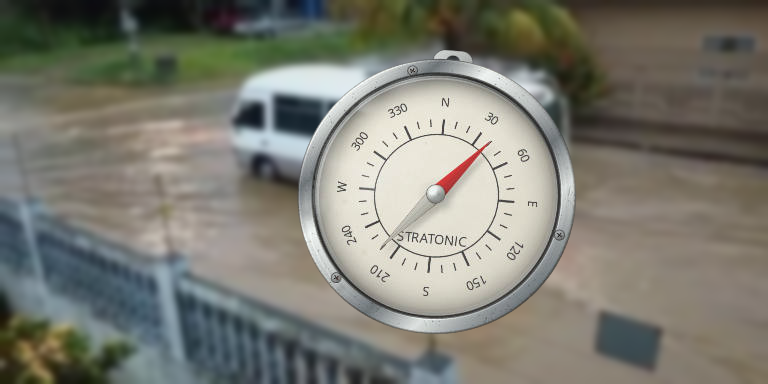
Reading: 40 °
